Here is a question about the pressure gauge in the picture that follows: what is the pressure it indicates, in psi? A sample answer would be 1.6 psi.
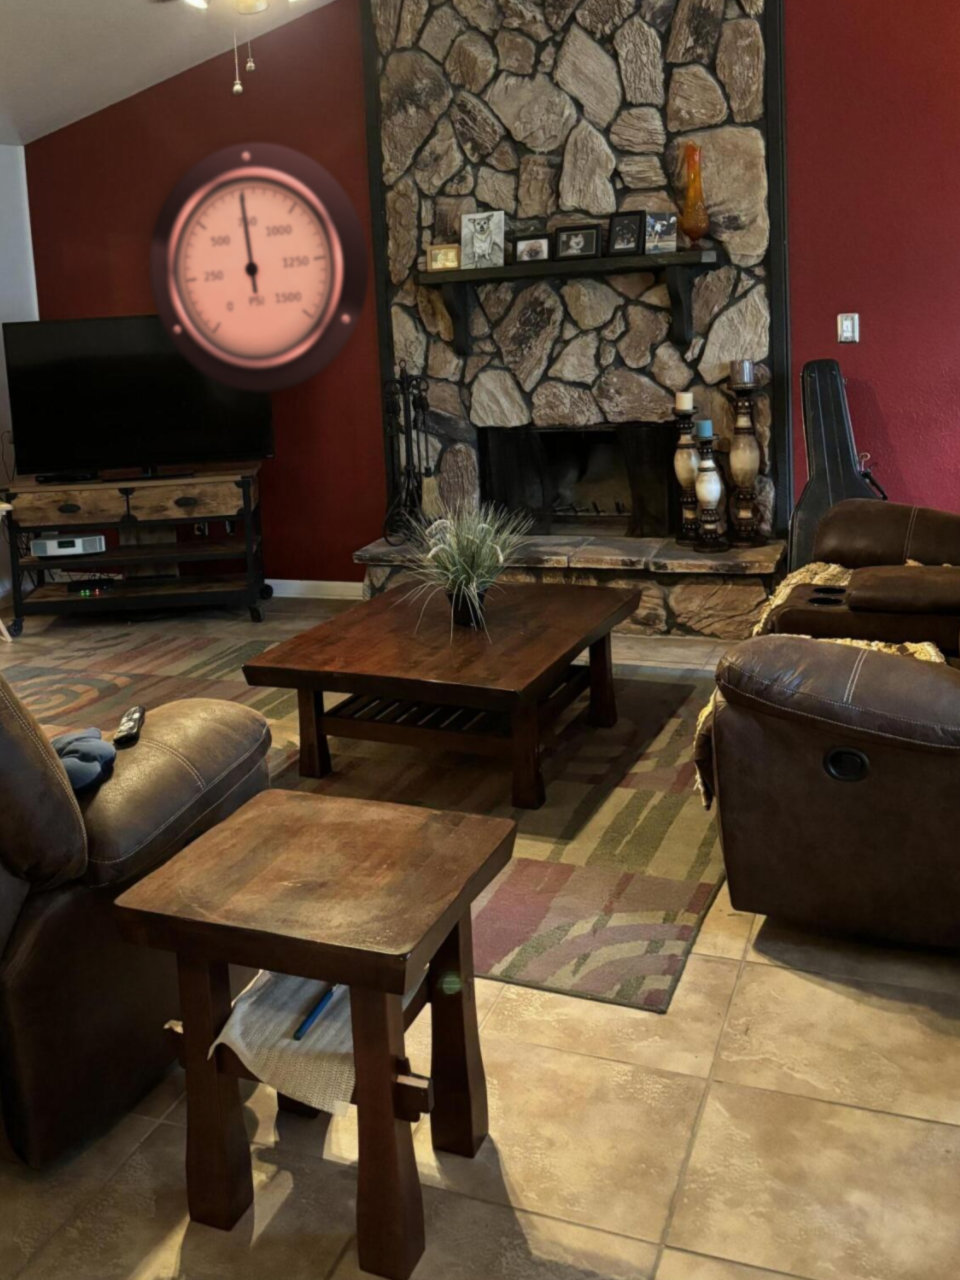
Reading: 750 psi
